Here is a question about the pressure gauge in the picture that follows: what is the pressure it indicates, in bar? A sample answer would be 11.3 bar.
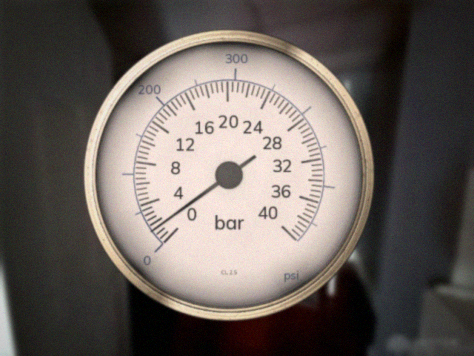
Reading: 1.5 bar
